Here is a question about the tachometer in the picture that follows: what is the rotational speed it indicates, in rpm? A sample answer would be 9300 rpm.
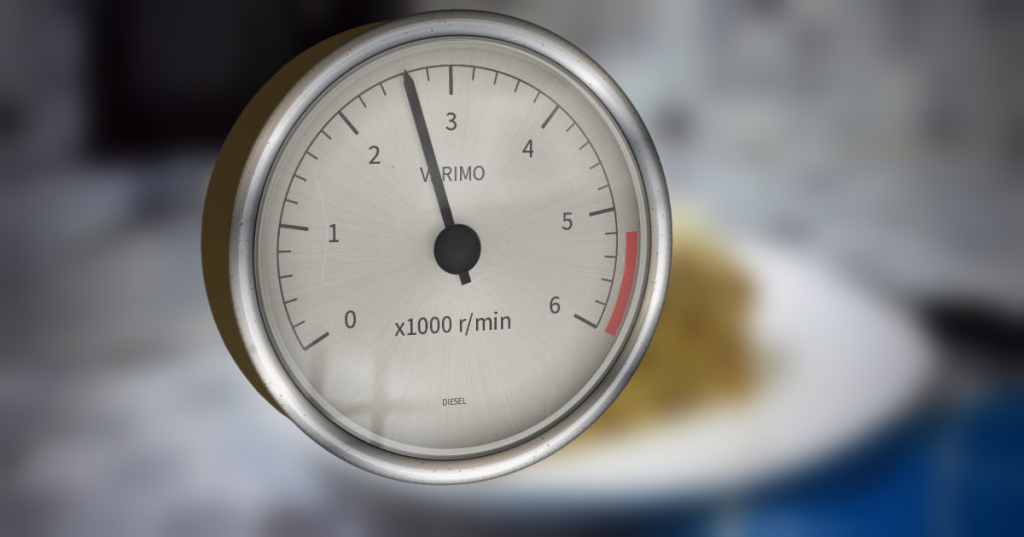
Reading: 2600 rpm
